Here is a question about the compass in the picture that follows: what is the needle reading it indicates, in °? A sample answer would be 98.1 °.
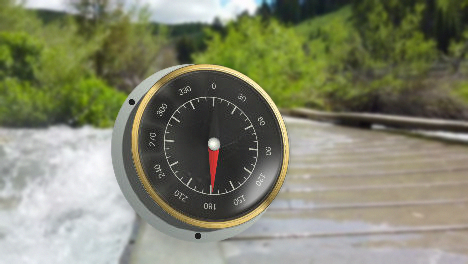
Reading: 180 °
